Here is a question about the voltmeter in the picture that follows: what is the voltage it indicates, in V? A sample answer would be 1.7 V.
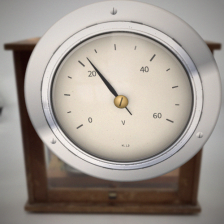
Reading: 22.5 V
